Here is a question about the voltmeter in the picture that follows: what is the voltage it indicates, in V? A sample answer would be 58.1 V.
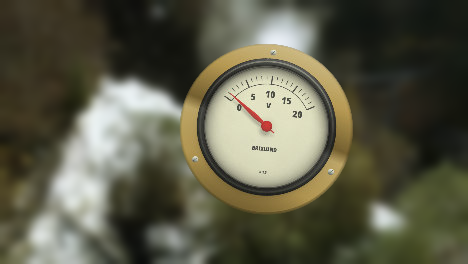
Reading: 1 V
